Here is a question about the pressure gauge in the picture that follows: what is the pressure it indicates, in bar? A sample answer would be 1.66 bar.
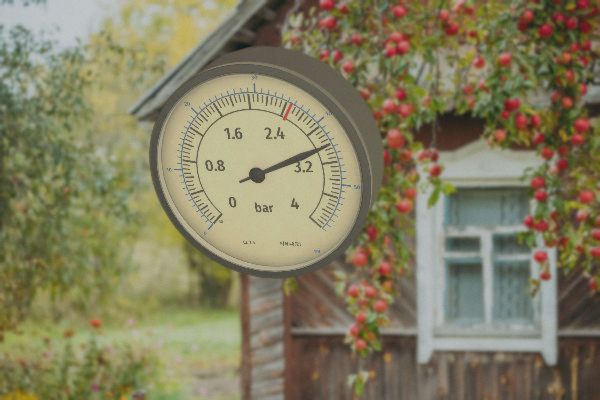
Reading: 3 bar
